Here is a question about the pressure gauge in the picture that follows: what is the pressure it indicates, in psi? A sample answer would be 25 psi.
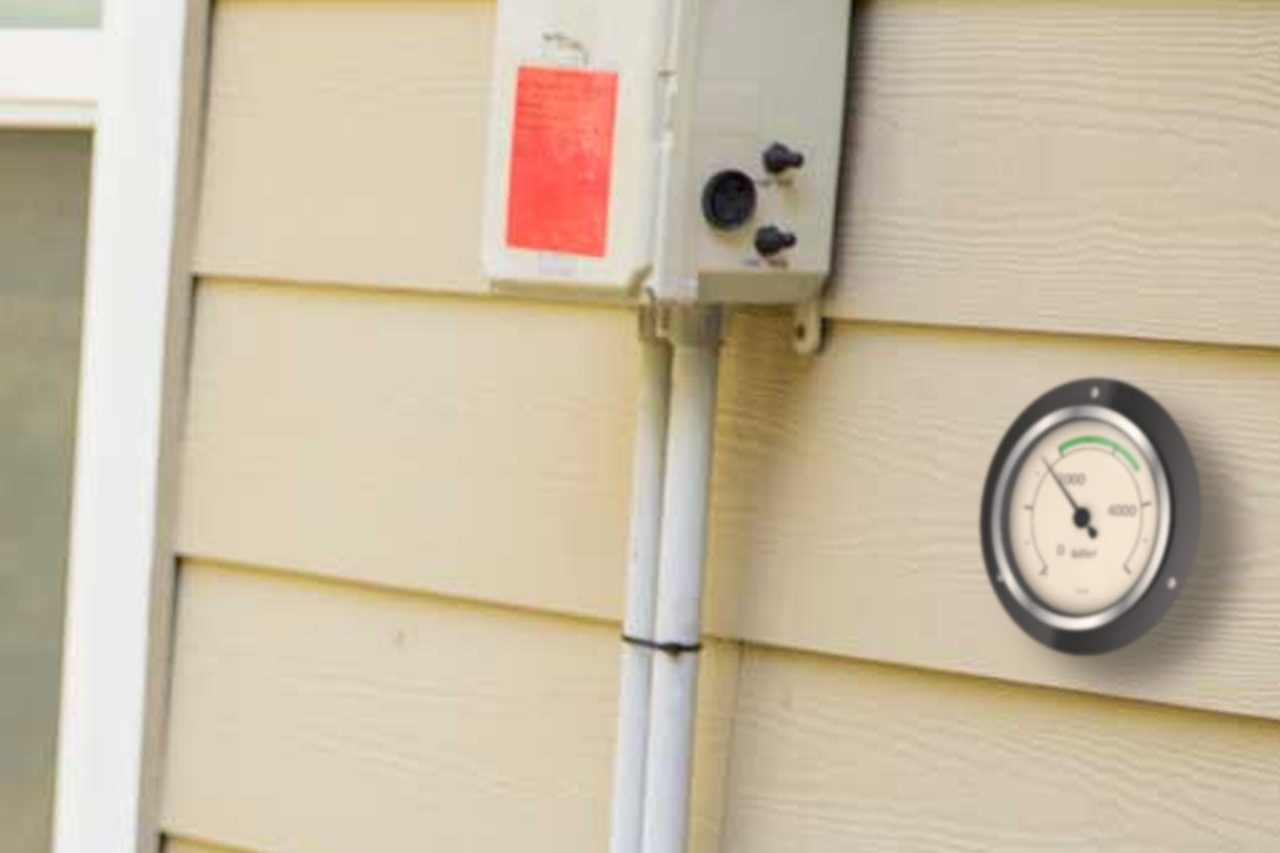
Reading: 1750 psi
